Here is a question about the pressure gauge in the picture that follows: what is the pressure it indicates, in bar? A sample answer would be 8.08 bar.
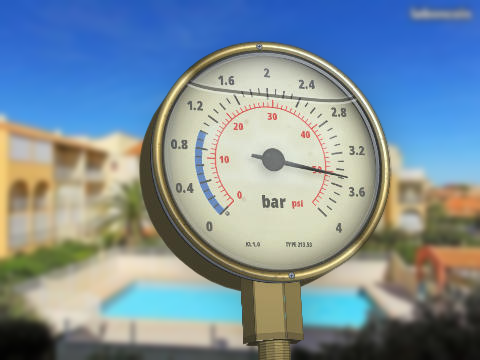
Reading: 3.5 bar
